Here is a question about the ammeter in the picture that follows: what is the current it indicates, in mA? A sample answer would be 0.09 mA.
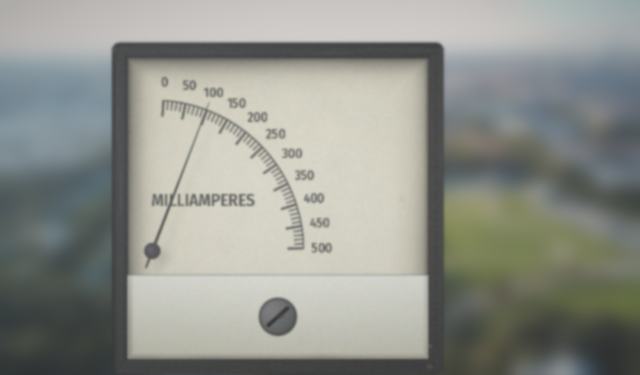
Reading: 100 mA
